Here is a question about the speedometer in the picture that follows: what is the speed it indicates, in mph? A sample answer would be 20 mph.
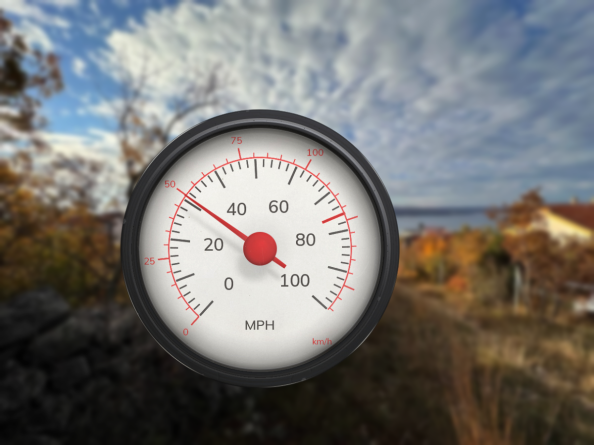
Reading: 31 mph
